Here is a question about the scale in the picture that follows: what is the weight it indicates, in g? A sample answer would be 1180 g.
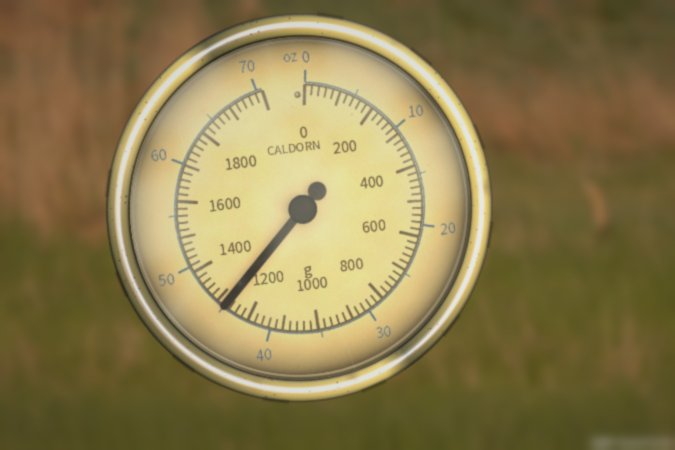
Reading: 1280 g
